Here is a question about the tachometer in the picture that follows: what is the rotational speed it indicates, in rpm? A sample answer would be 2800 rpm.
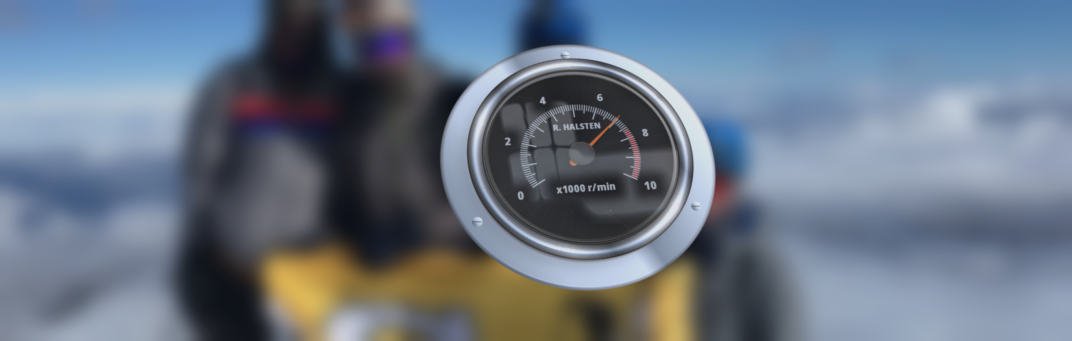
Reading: 7000 rpm
